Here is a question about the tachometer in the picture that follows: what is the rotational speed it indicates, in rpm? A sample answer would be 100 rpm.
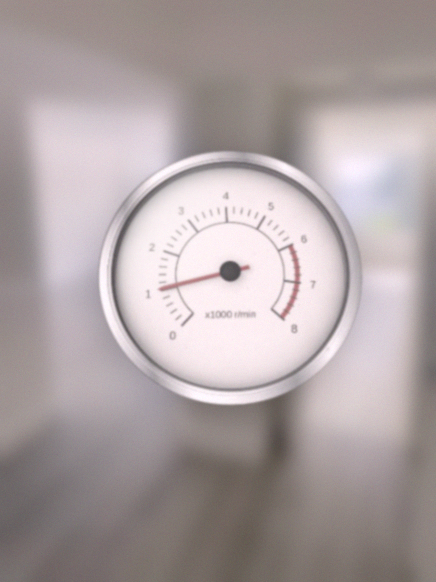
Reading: 1000 rpm
